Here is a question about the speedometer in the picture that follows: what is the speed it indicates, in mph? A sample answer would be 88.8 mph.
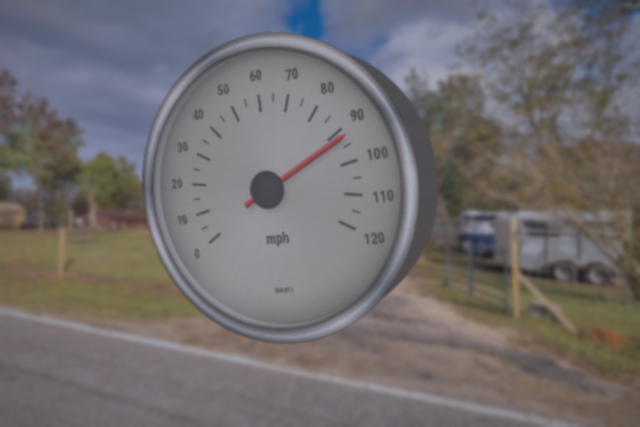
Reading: 92.5 mph
